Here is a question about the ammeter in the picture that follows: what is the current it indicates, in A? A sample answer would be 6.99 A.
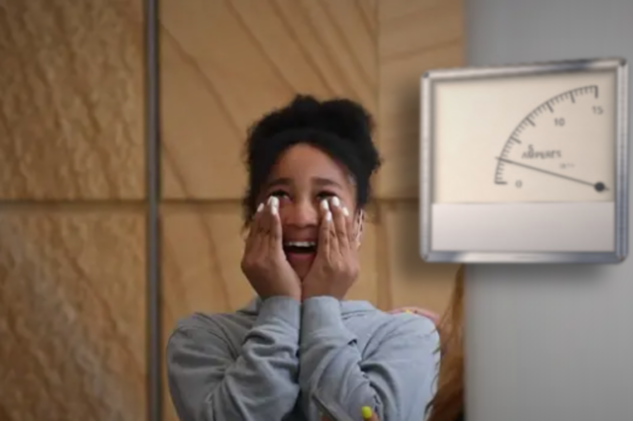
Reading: 2.5 A
